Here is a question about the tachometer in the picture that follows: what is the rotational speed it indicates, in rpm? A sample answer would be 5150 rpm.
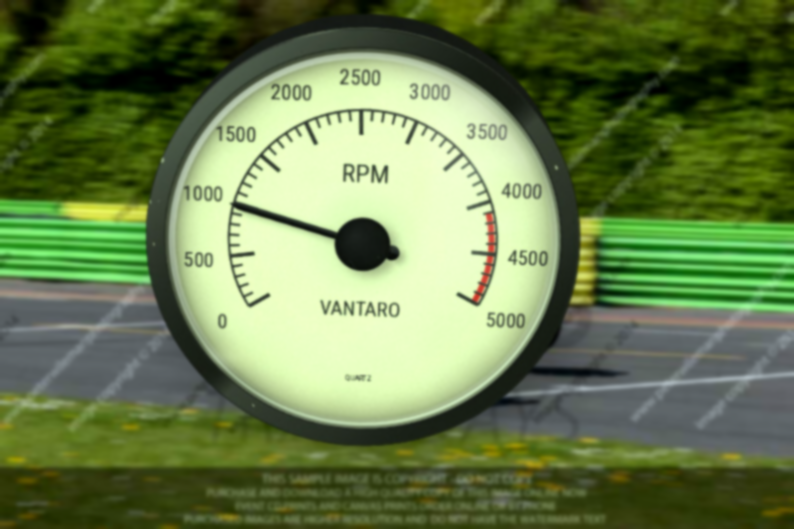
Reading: 1000 rpm
